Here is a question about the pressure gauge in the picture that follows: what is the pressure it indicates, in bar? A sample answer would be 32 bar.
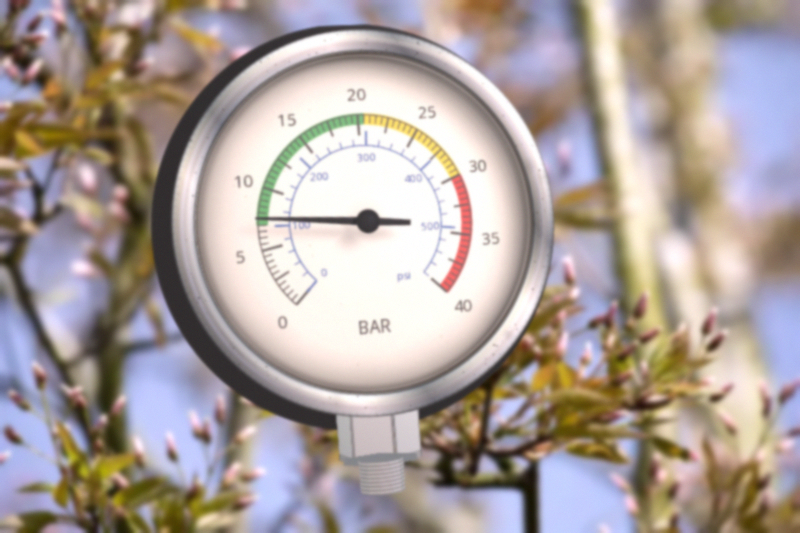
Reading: 7.5 bar
